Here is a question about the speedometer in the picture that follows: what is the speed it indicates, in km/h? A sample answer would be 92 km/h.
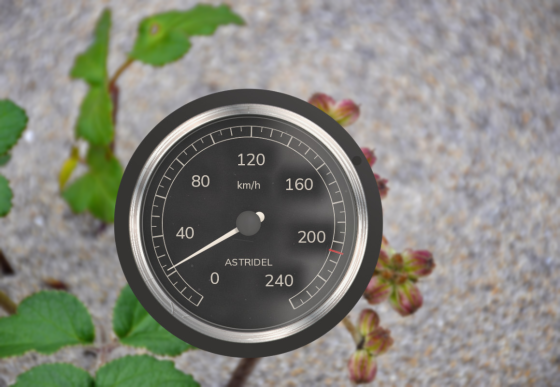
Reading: 22.5 km/h
